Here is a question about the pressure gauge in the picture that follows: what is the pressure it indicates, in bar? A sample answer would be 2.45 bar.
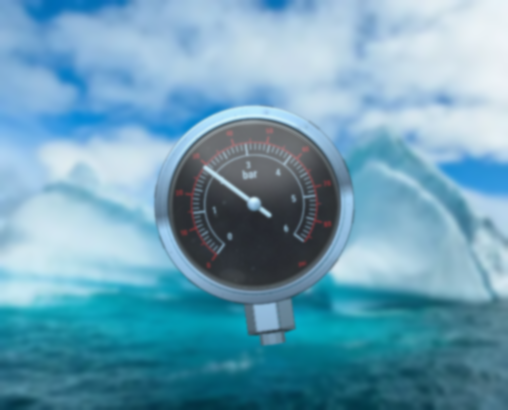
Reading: 2 bar
